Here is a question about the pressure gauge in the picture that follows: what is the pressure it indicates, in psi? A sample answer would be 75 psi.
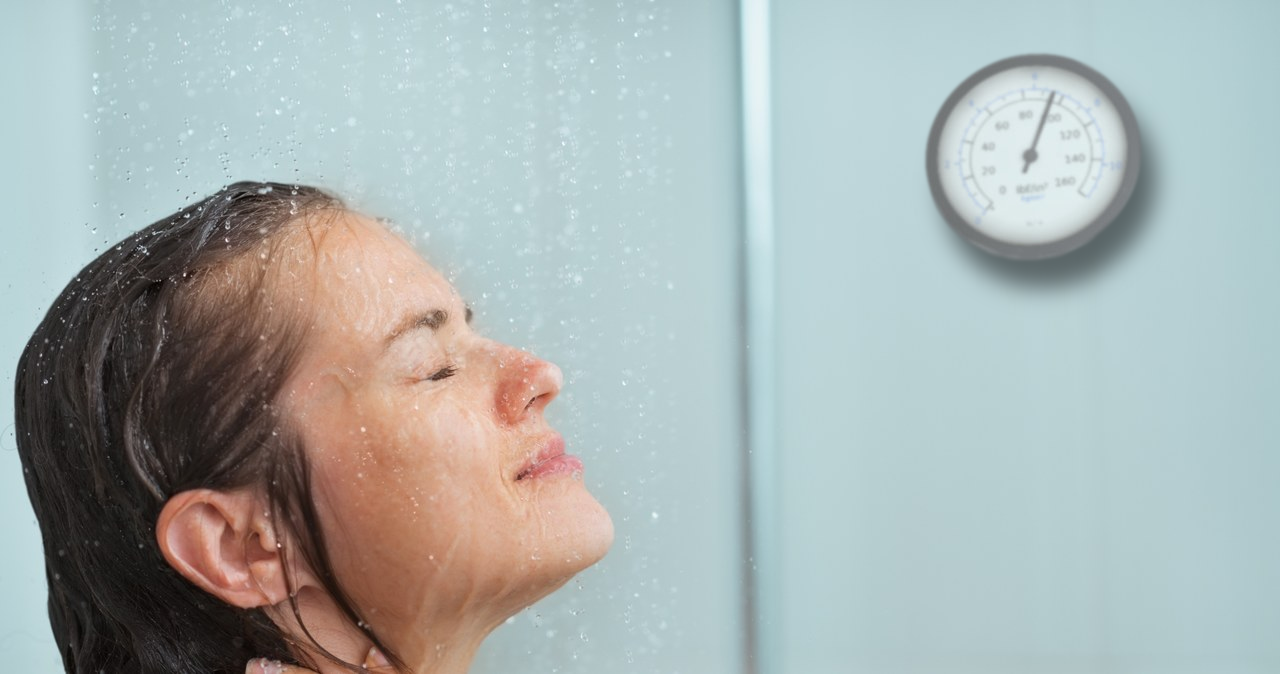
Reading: 95 psi
